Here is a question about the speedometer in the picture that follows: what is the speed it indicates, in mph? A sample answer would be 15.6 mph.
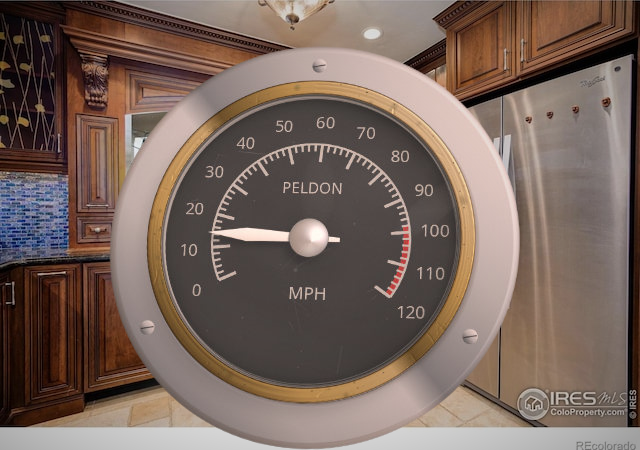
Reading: 14 mph
